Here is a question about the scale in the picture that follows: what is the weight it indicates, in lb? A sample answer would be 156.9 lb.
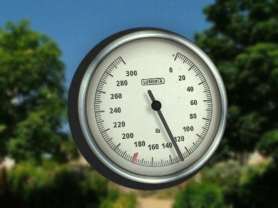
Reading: 130 lb
